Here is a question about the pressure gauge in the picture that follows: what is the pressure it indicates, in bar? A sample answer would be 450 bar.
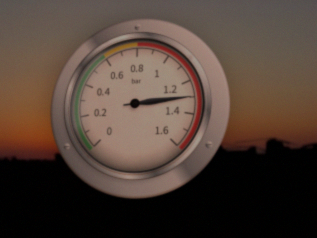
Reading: 1.3 bar
